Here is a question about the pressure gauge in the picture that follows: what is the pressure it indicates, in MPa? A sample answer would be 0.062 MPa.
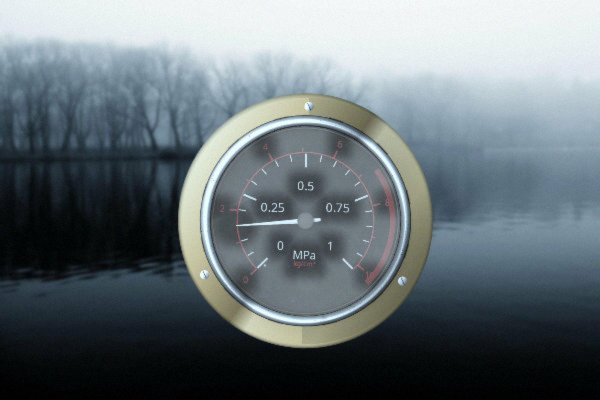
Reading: 0.15 MPa
